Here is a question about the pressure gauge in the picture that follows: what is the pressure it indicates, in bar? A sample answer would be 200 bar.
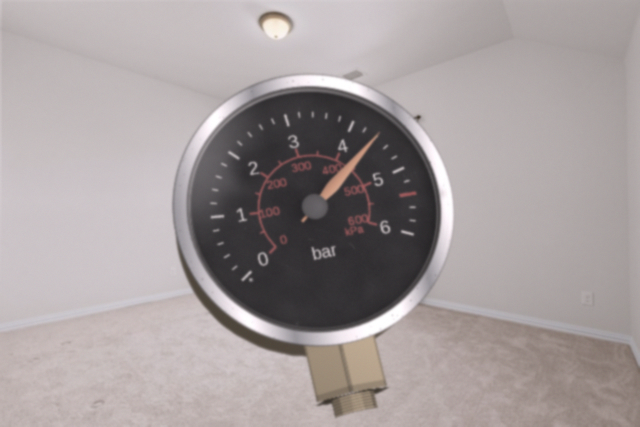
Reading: 4.4 bar
